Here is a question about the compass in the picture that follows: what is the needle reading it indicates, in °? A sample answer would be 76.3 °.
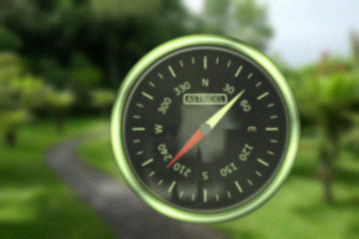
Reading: 225 °
